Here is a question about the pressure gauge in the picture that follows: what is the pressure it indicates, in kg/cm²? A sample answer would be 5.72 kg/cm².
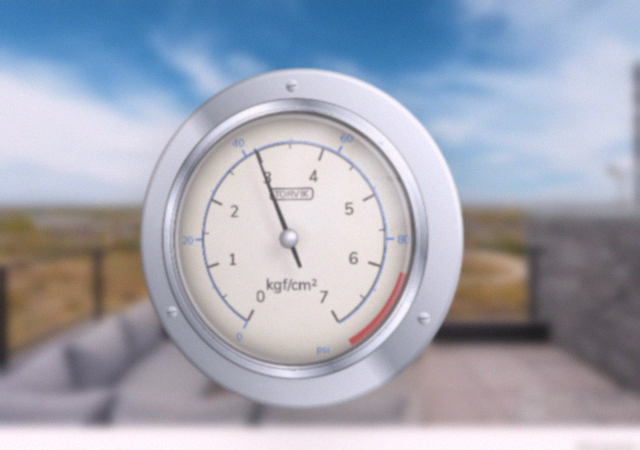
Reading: 3 kg/cm²
